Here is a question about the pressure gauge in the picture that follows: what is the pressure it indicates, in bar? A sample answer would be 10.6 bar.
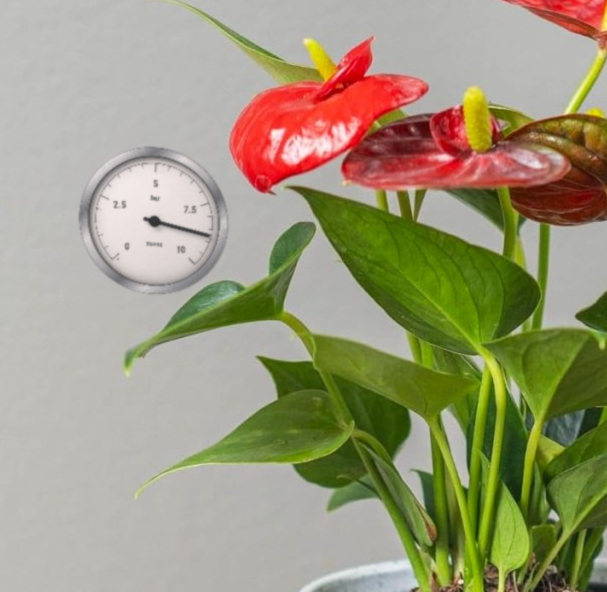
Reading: 8.75 bar
